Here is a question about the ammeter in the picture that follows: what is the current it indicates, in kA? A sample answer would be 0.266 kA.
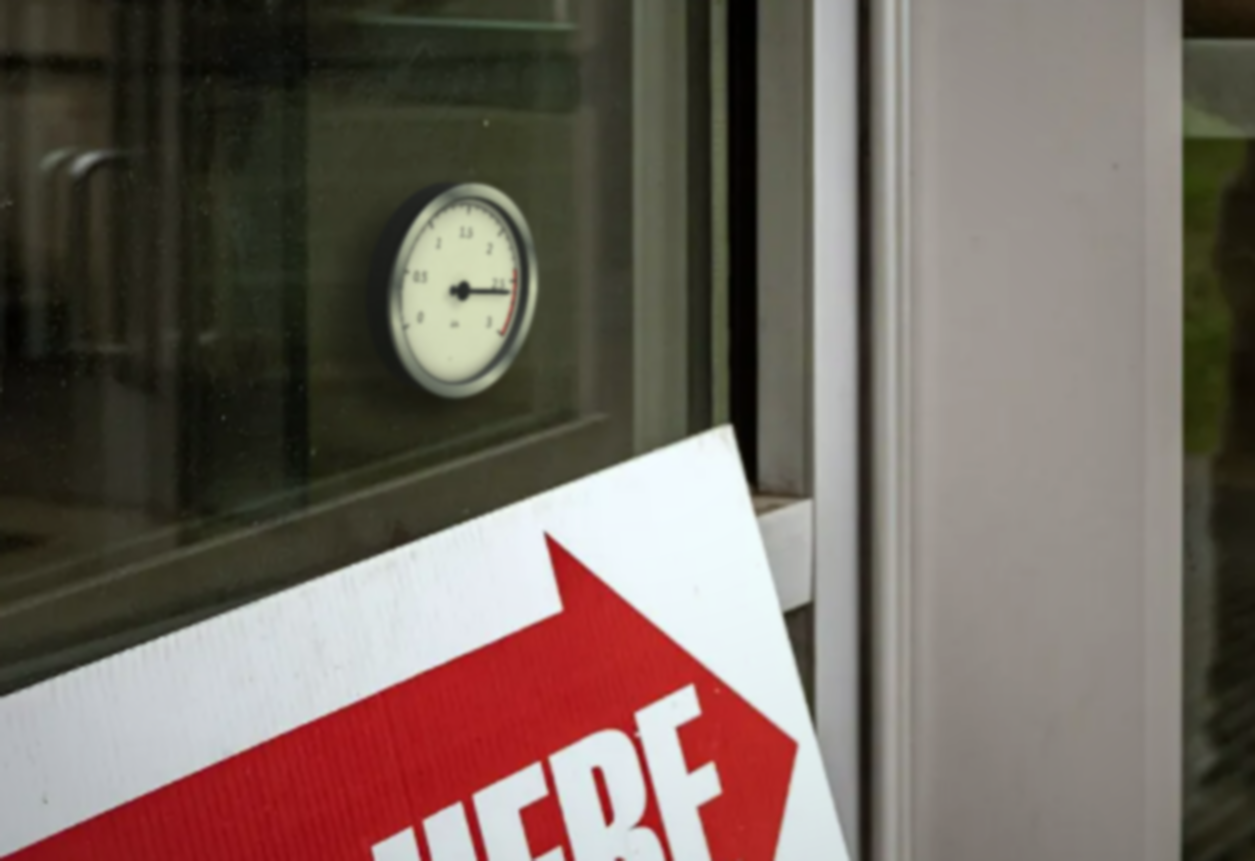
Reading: 2.6 kA
